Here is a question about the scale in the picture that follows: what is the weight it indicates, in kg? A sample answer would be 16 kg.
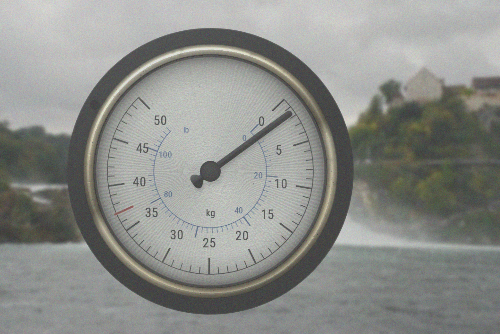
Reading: 1.5 kg
